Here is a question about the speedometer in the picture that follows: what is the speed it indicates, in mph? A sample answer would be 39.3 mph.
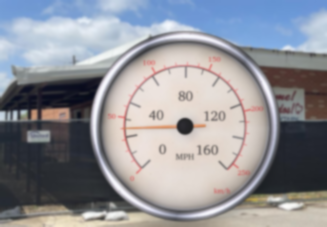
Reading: 25 mph
